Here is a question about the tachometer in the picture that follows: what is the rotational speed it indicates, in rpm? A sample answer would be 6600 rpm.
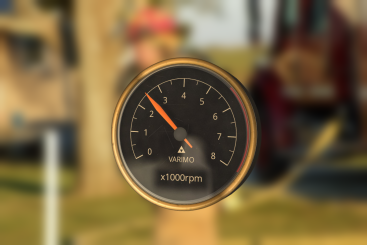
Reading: 2500 rpm
